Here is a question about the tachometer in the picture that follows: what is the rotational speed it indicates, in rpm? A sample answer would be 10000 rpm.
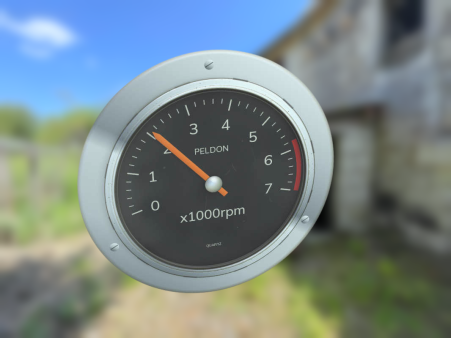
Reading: 2100 rpm
